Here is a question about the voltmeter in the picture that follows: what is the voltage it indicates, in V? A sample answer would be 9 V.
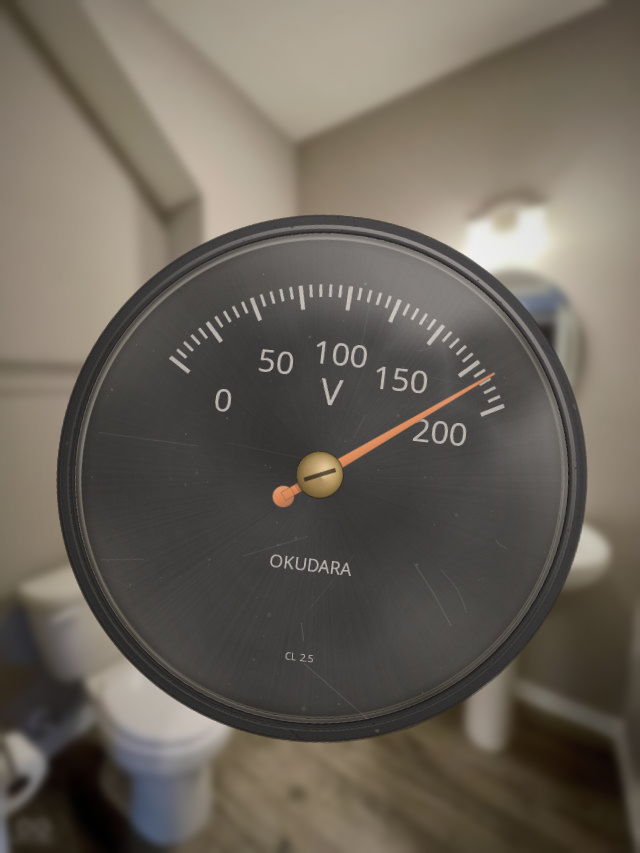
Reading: 185 V
